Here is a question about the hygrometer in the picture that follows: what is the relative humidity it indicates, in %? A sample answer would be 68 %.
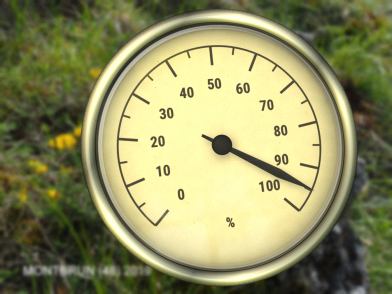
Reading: 95 %
